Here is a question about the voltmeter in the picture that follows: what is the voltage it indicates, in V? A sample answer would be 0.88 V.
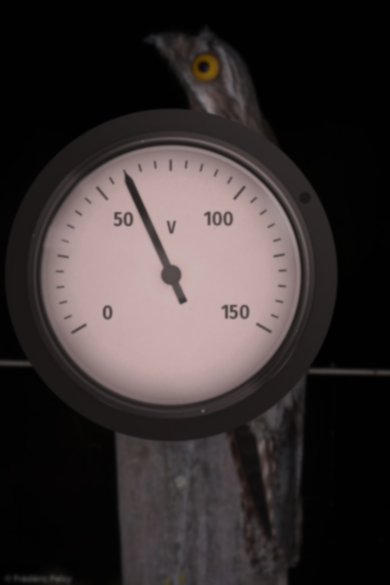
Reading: 60 V
